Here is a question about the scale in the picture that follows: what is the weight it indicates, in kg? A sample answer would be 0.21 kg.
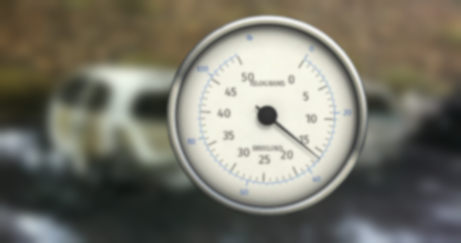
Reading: 16 kg
